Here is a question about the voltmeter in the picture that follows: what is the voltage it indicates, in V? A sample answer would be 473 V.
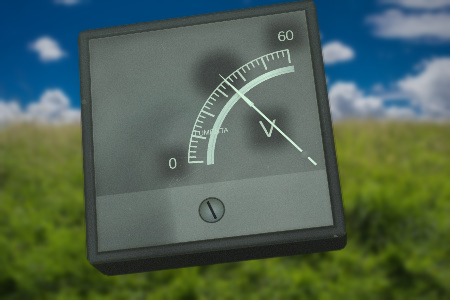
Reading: 34 V
